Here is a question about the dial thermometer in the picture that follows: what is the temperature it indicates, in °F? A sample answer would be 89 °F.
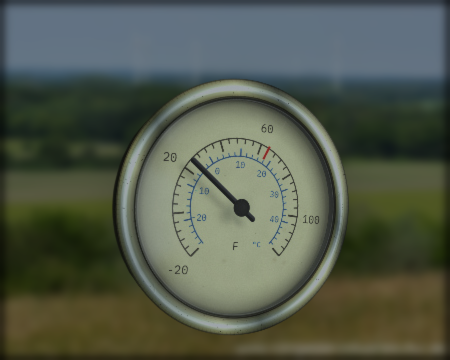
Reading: 24 °F
